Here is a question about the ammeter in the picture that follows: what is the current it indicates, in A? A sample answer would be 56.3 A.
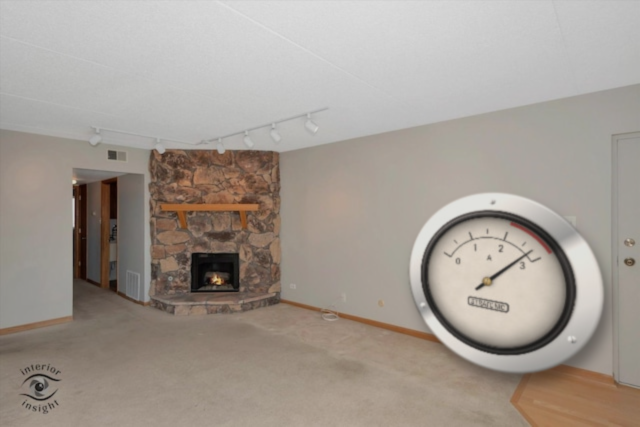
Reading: 2.75 A
